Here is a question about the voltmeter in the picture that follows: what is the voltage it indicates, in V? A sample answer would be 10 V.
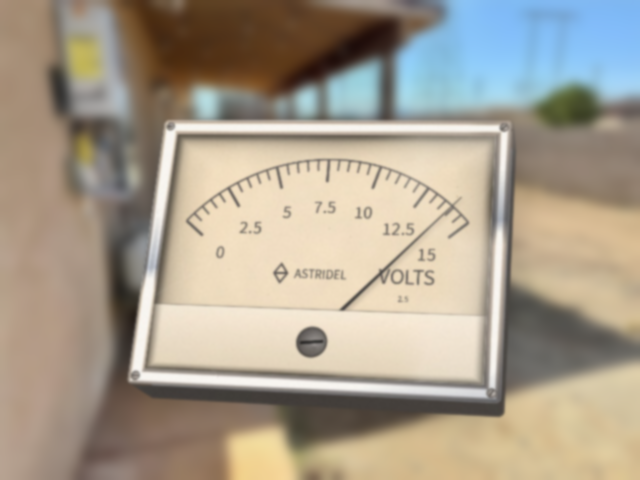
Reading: 14 V
